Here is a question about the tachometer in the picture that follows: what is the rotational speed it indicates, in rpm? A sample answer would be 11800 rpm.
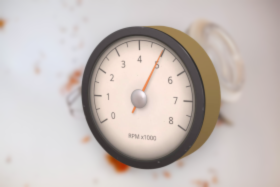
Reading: 5000 rpm
